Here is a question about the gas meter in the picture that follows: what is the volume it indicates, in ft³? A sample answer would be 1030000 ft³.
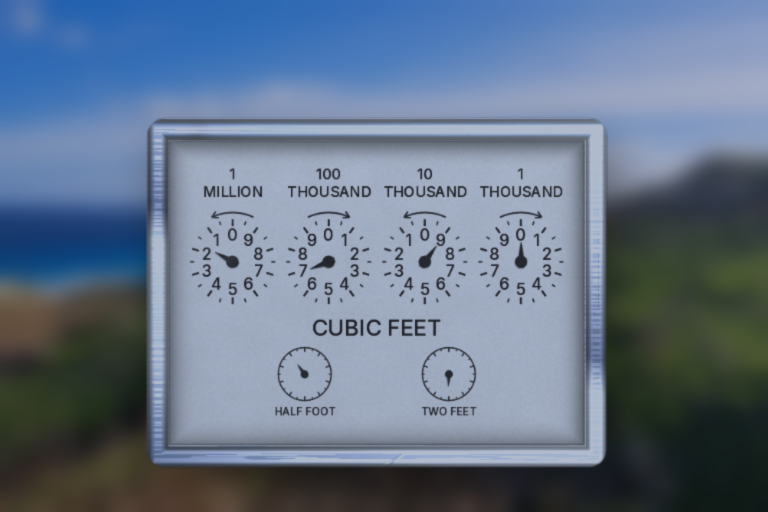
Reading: 169000 ft³
